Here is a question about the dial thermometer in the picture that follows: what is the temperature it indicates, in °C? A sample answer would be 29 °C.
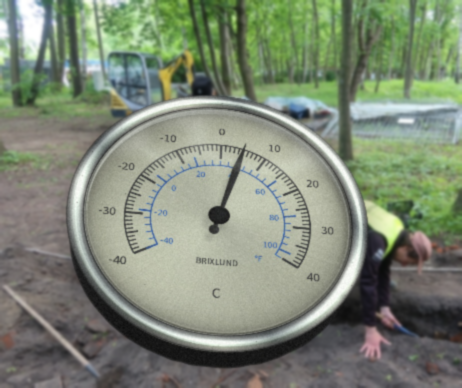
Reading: 5 °C
